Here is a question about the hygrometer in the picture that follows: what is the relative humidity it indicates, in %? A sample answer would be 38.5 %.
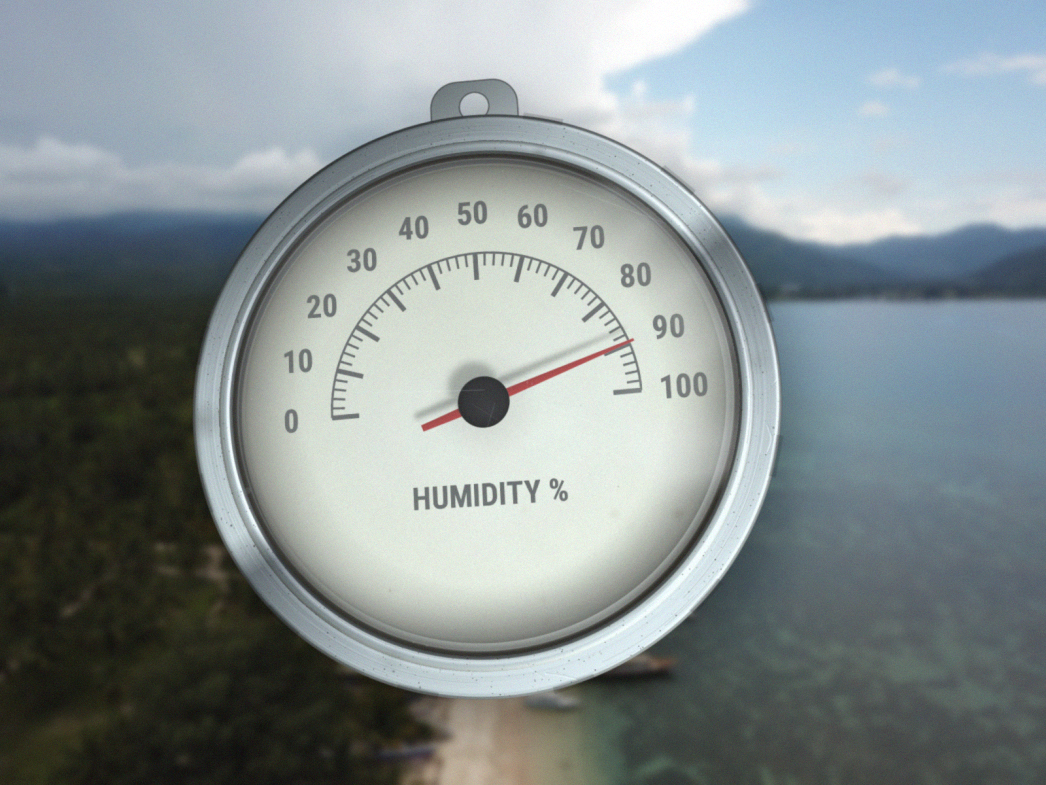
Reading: 90 %
